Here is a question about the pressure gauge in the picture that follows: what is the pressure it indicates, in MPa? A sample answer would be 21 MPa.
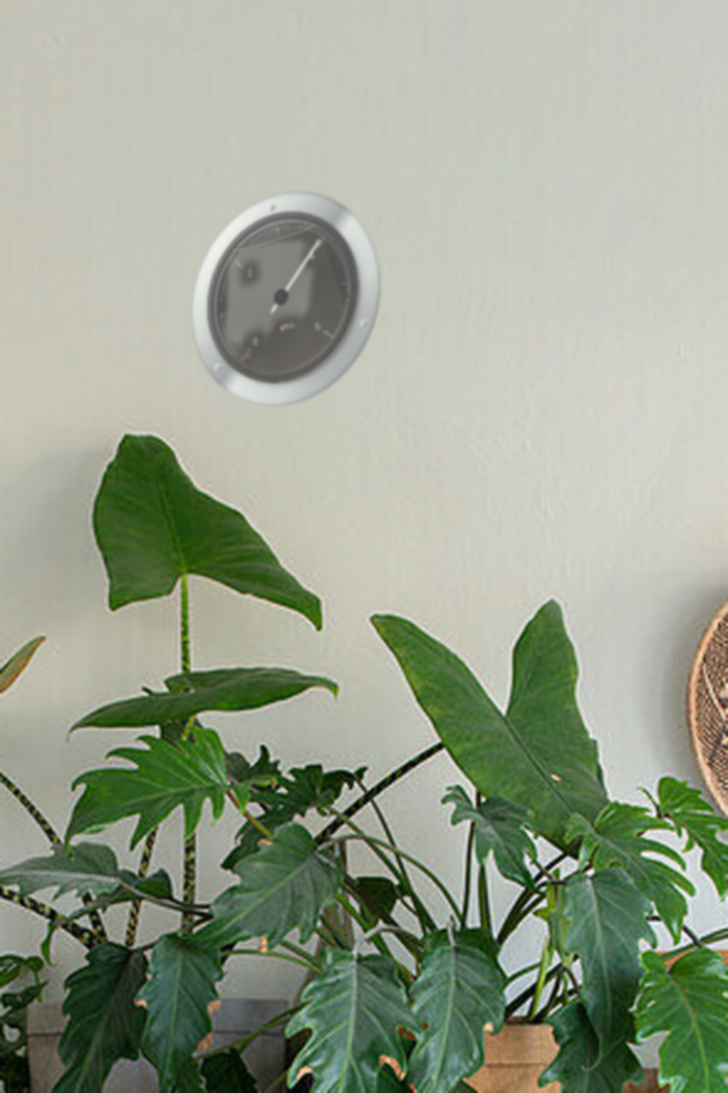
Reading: 4 MPa
